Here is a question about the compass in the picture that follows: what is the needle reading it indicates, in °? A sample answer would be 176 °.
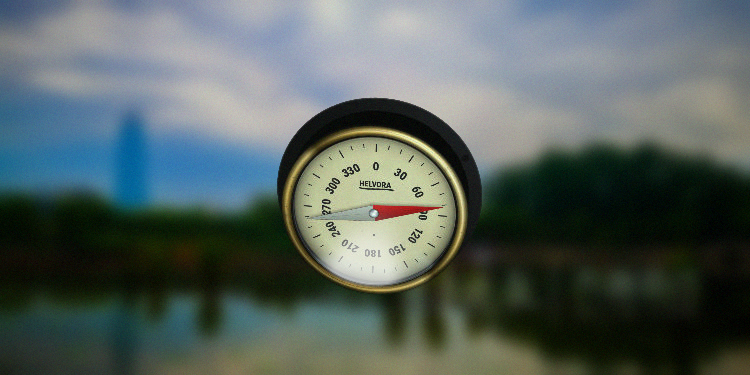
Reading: 80 °
